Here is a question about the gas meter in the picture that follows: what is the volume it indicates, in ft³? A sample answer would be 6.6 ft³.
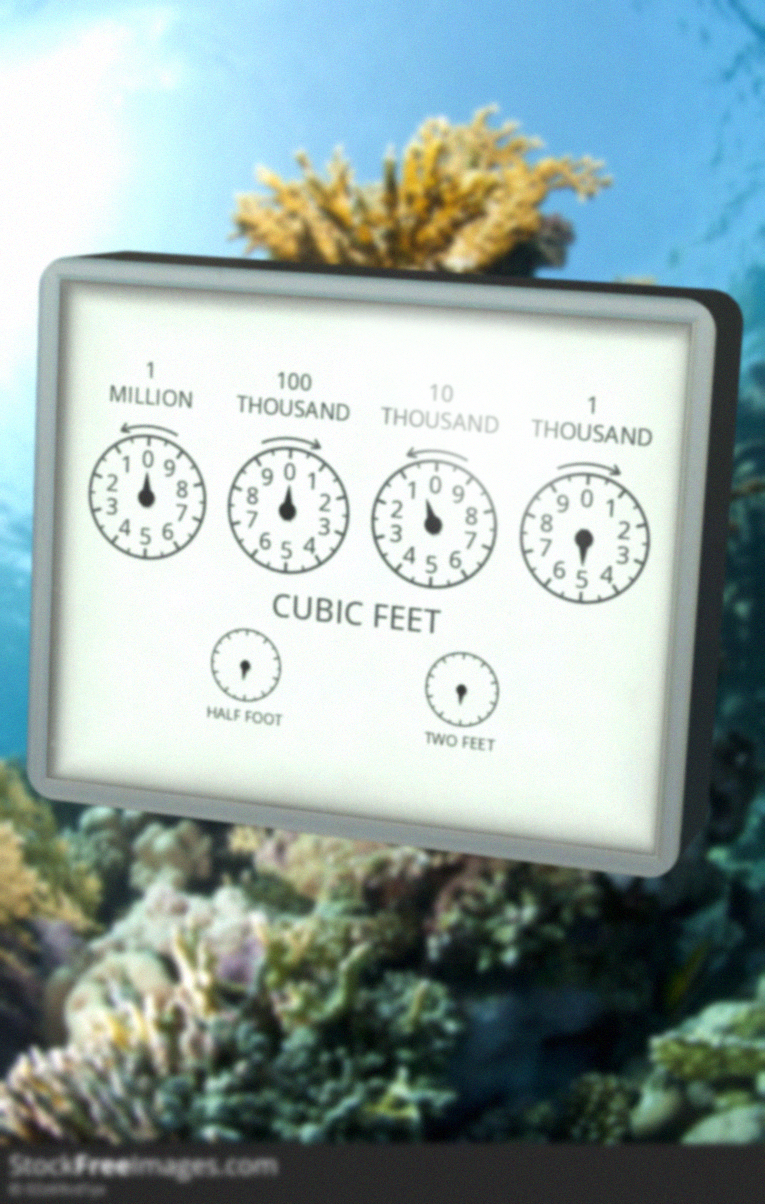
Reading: 500 ft³
